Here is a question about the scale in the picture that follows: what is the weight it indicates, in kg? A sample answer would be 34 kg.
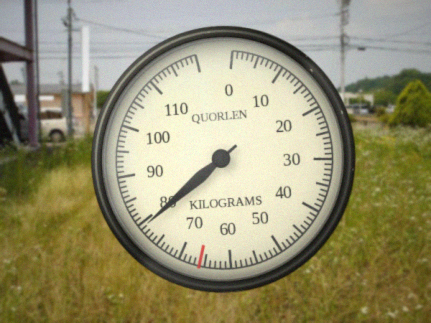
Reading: 79 kg
